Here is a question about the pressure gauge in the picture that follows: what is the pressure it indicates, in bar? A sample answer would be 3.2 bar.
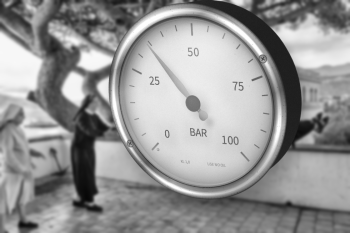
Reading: 35 bar
